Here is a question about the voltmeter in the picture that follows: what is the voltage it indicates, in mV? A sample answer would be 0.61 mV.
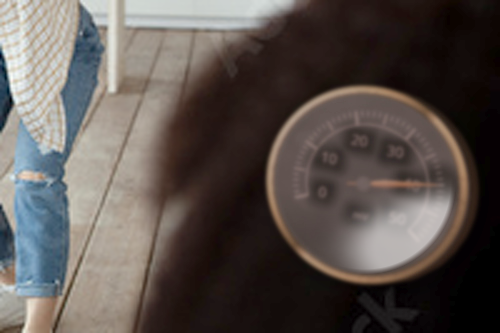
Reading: 40 mV
